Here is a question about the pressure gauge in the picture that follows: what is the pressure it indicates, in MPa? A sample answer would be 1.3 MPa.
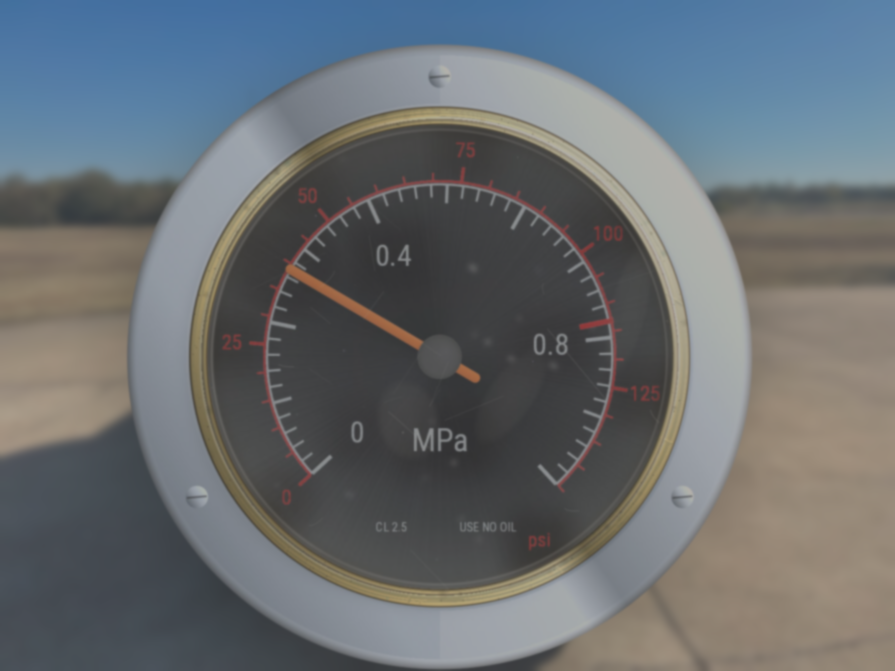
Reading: 0.27 MPa
